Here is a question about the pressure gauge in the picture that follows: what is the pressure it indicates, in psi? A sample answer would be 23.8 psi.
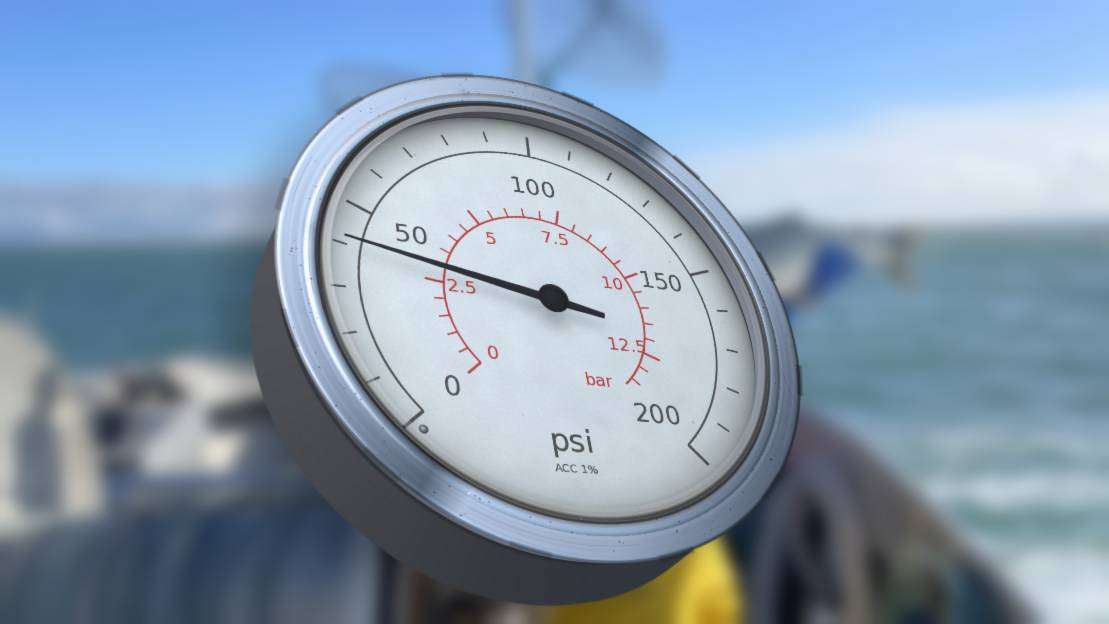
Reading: 40 psi
